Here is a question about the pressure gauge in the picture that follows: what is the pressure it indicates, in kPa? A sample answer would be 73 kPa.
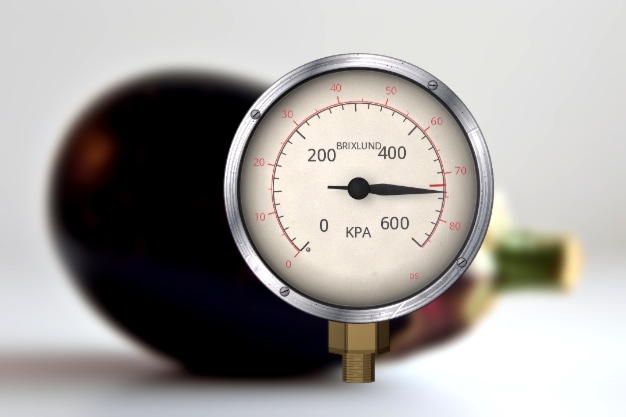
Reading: 510 kPa
